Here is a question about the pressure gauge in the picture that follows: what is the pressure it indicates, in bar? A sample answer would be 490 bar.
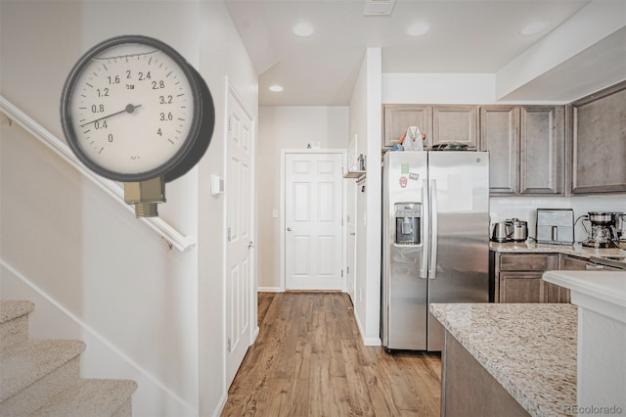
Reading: 0.5 bar
